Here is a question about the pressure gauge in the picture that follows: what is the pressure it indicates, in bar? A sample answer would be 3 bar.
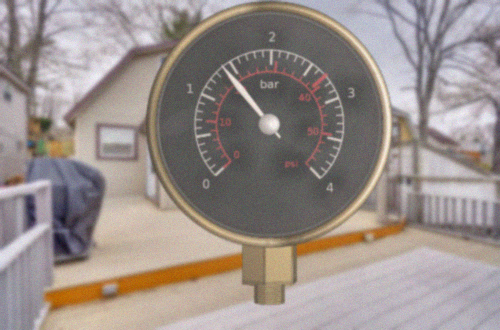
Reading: 1.4 bar
